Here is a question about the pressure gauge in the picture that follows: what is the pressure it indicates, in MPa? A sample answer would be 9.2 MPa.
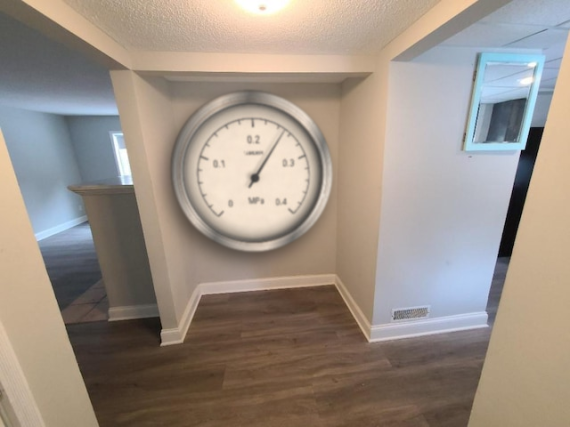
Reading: 0.25 MPa
